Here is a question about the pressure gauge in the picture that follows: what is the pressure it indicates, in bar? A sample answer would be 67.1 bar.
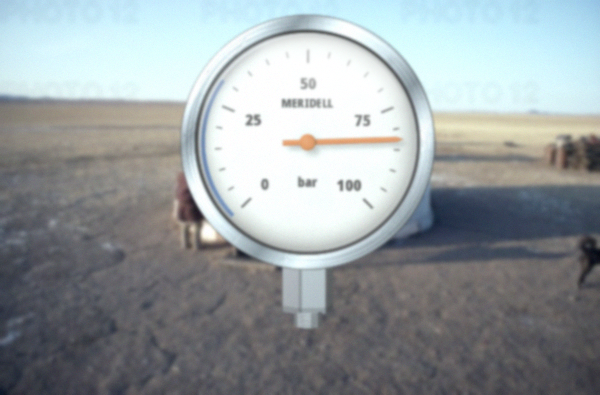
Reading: 82.5 bar
